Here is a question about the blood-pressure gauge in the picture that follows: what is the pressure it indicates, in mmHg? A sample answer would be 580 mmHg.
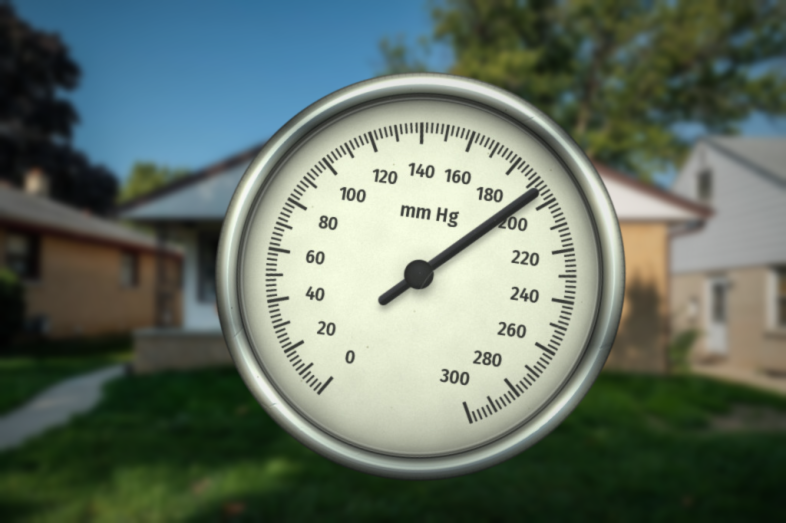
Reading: 194 mmHg
